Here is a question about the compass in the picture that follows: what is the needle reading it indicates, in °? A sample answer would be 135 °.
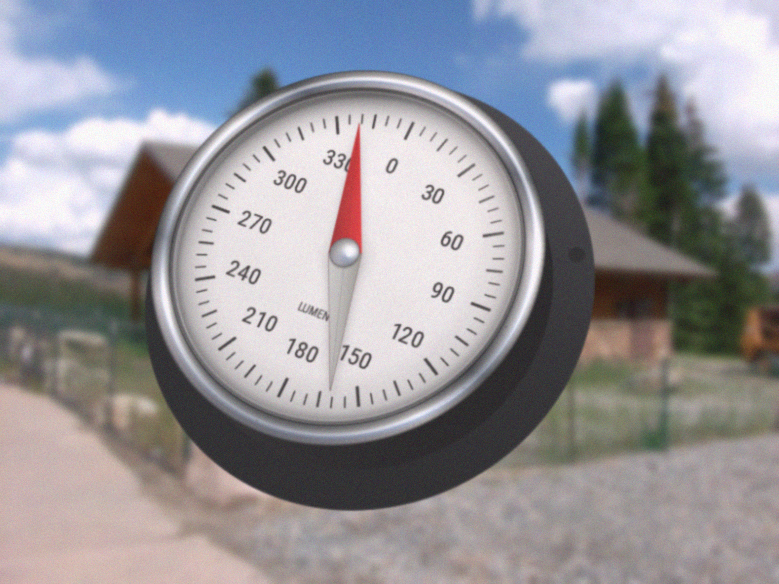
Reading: 340 °
